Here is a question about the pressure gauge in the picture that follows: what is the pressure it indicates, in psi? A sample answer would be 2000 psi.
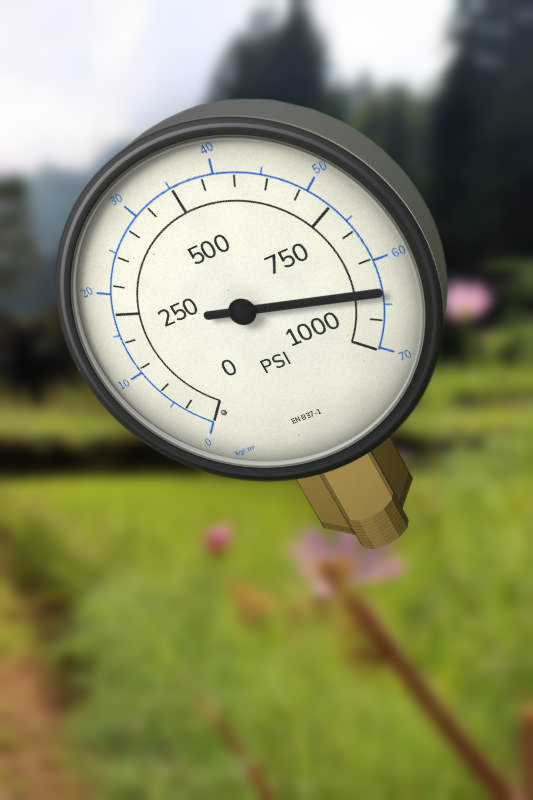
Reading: 900 psi
